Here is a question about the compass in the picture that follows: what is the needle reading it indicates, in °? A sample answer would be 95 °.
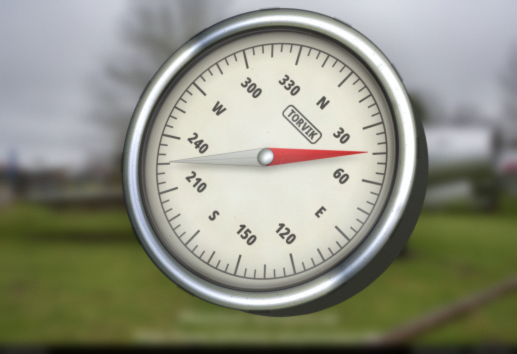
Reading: 45 °
